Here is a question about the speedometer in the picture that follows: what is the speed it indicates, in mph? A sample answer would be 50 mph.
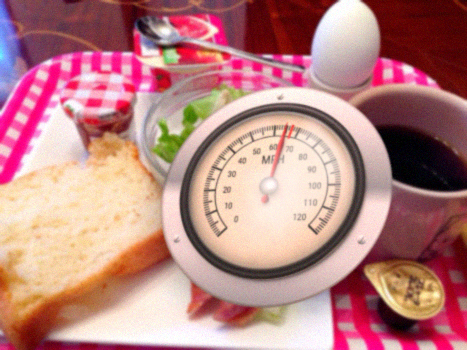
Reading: 65 mph
